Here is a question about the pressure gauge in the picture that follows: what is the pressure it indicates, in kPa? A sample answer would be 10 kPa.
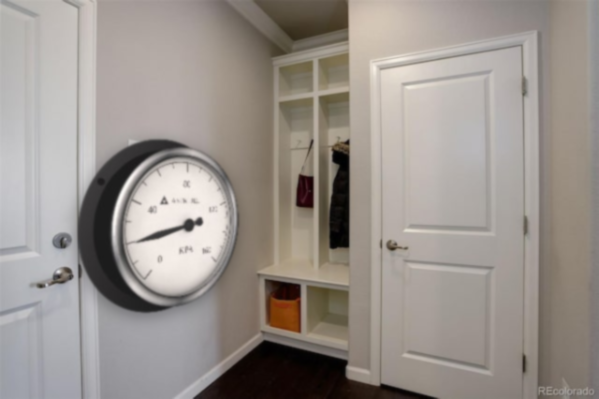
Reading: 20 kPa
